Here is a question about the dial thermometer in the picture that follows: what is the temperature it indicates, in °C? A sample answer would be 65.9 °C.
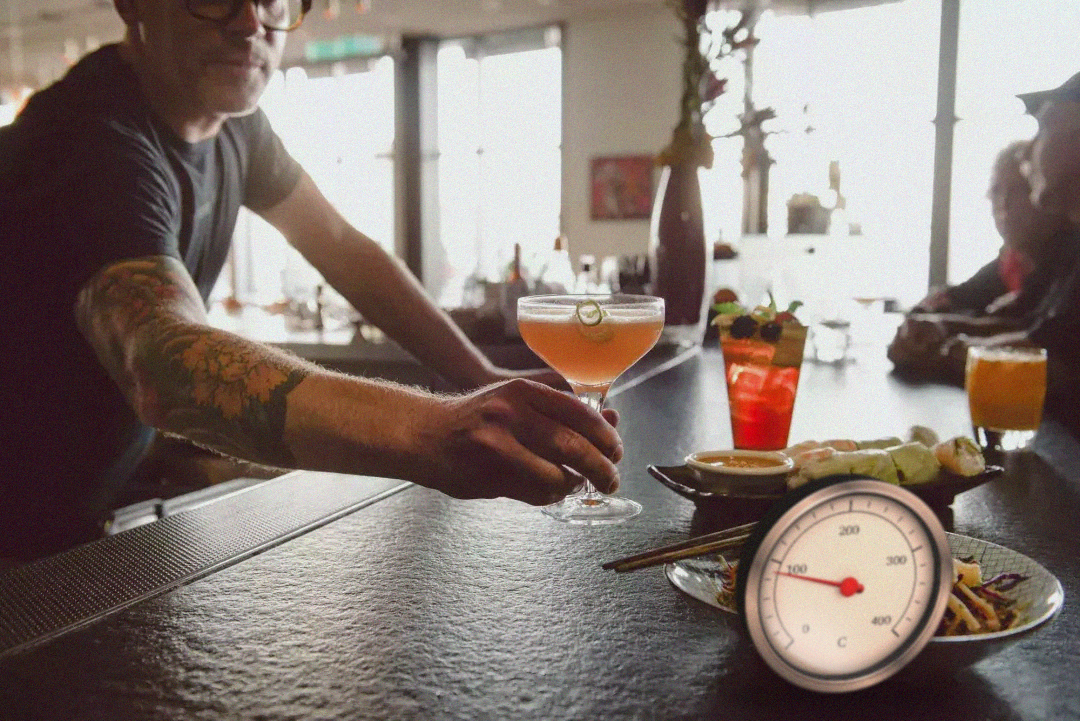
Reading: 90 °C
